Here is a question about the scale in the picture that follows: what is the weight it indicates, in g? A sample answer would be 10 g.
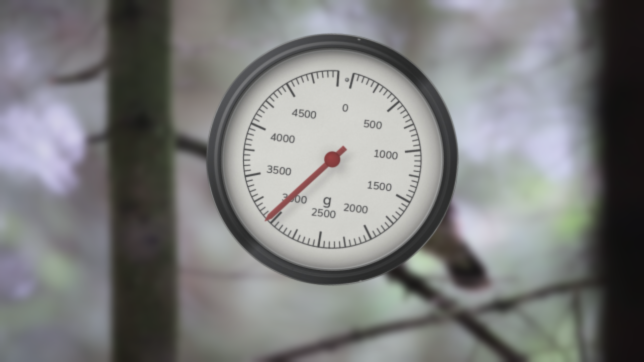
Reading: 3050 g
